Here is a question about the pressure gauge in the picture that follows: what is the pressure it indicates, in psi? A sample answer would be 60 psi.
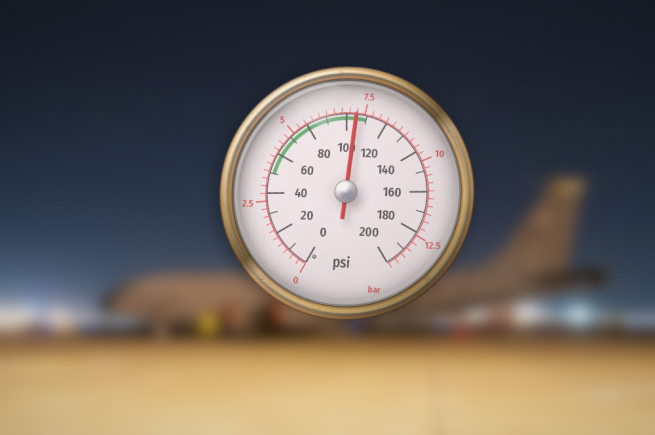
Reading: 105 psi
